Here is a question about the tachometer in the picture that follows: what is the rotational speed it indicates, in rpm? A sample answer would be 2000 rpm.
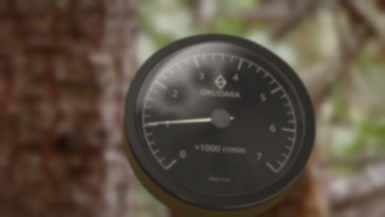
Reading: 1000 rpm
